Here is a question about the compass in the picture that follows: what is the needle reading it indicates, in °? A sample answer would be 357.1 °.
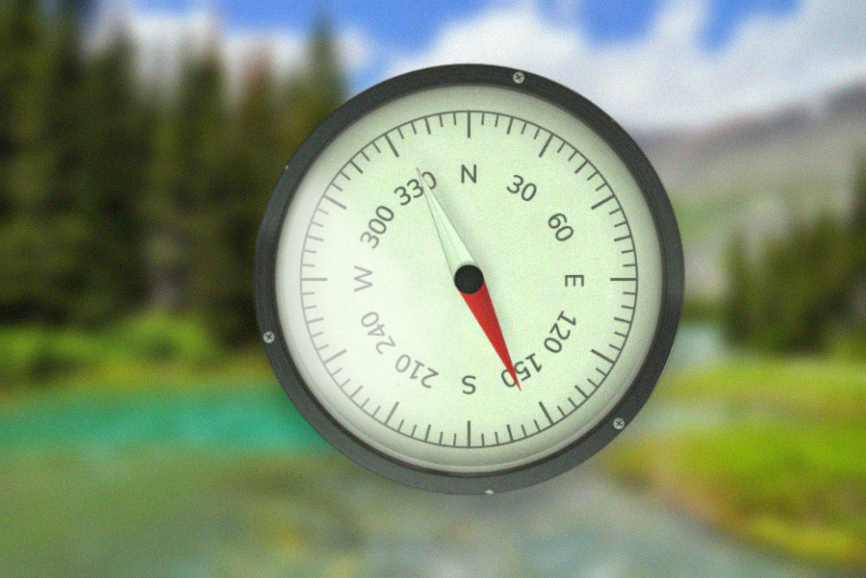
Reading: 155 °
